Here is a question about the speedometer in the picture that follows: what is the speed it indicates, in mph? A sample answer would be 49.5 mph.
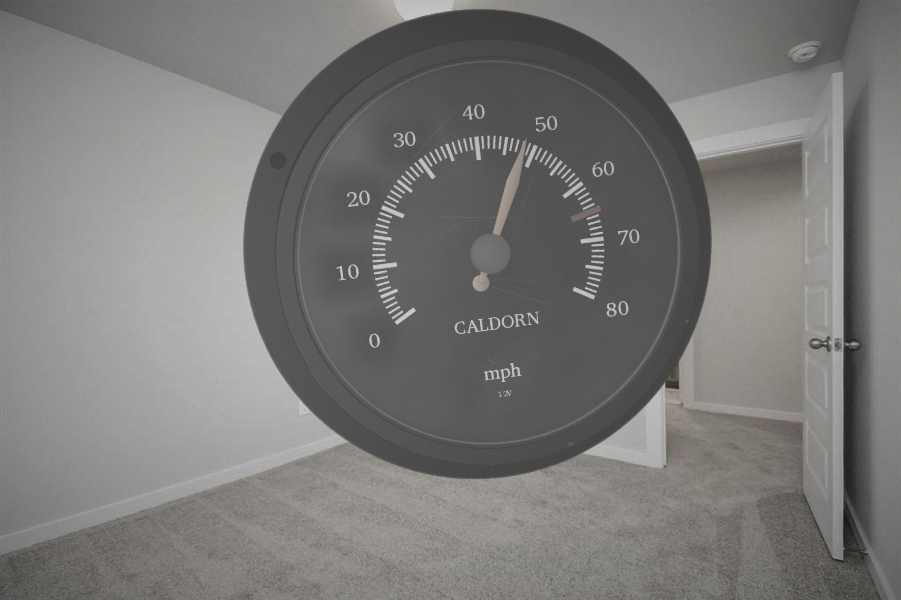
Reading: 48 mph
